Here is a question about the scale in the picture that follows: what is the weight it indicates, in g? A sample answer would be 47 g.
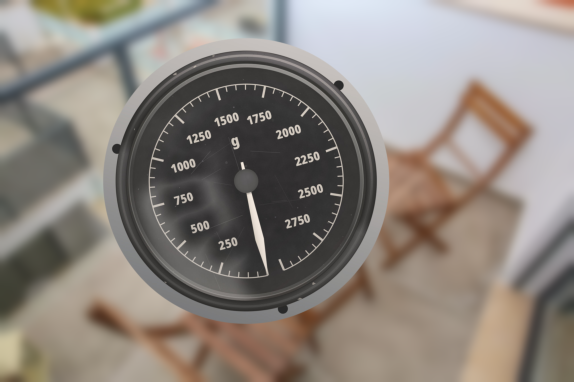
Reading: 0 g
